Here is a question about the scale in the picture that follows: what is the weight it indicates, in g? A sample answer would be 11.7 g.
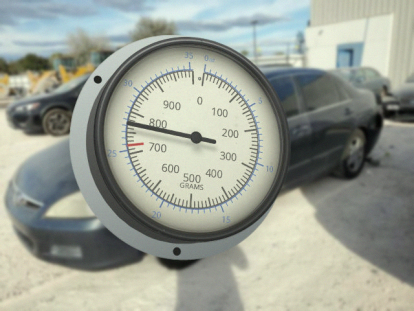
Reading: 770 g
